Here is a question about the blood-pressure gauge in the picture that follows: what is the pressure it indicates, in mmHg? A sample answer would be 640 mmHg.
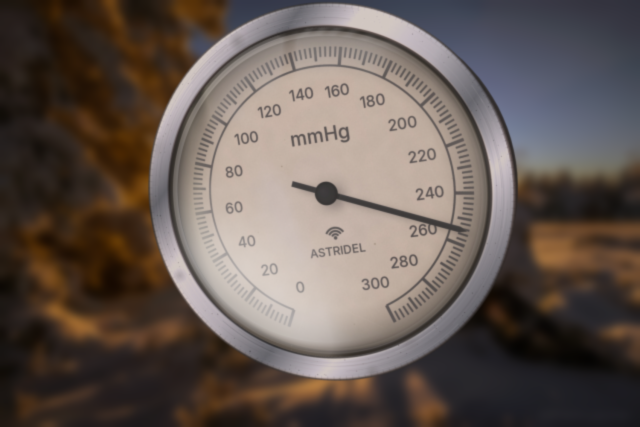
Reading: 254 mmHg
